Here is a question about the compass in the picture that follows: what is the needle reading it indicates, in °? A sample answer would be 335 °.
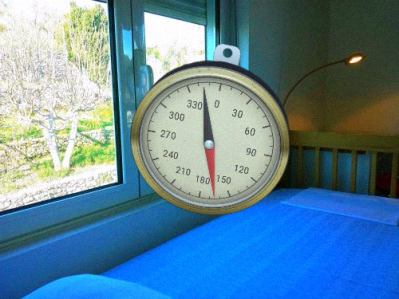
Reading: 165 °
